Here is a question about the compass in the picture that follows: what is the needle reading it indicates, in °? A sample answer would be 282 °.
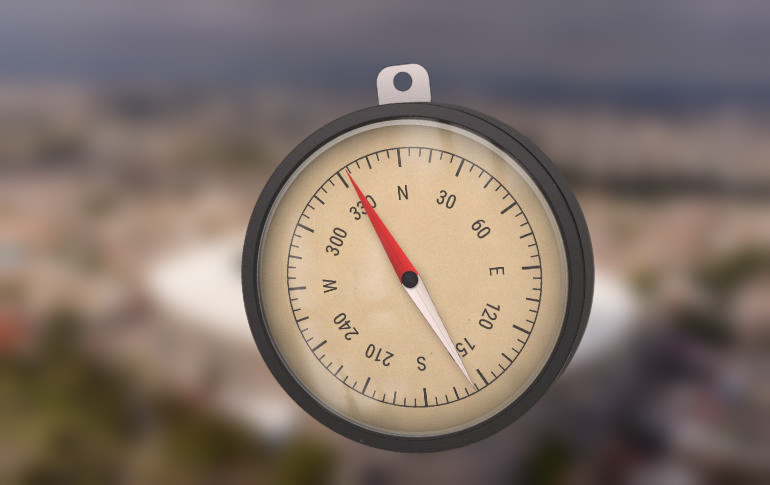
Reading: 335 °
